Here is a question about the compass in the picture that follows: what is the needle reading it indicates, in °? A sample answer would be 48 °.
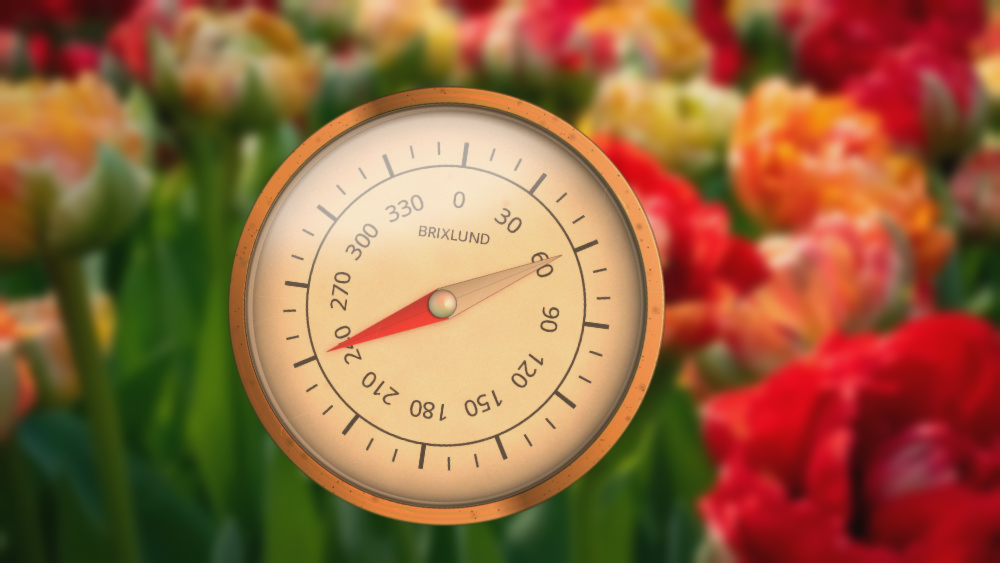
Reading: 240 °
